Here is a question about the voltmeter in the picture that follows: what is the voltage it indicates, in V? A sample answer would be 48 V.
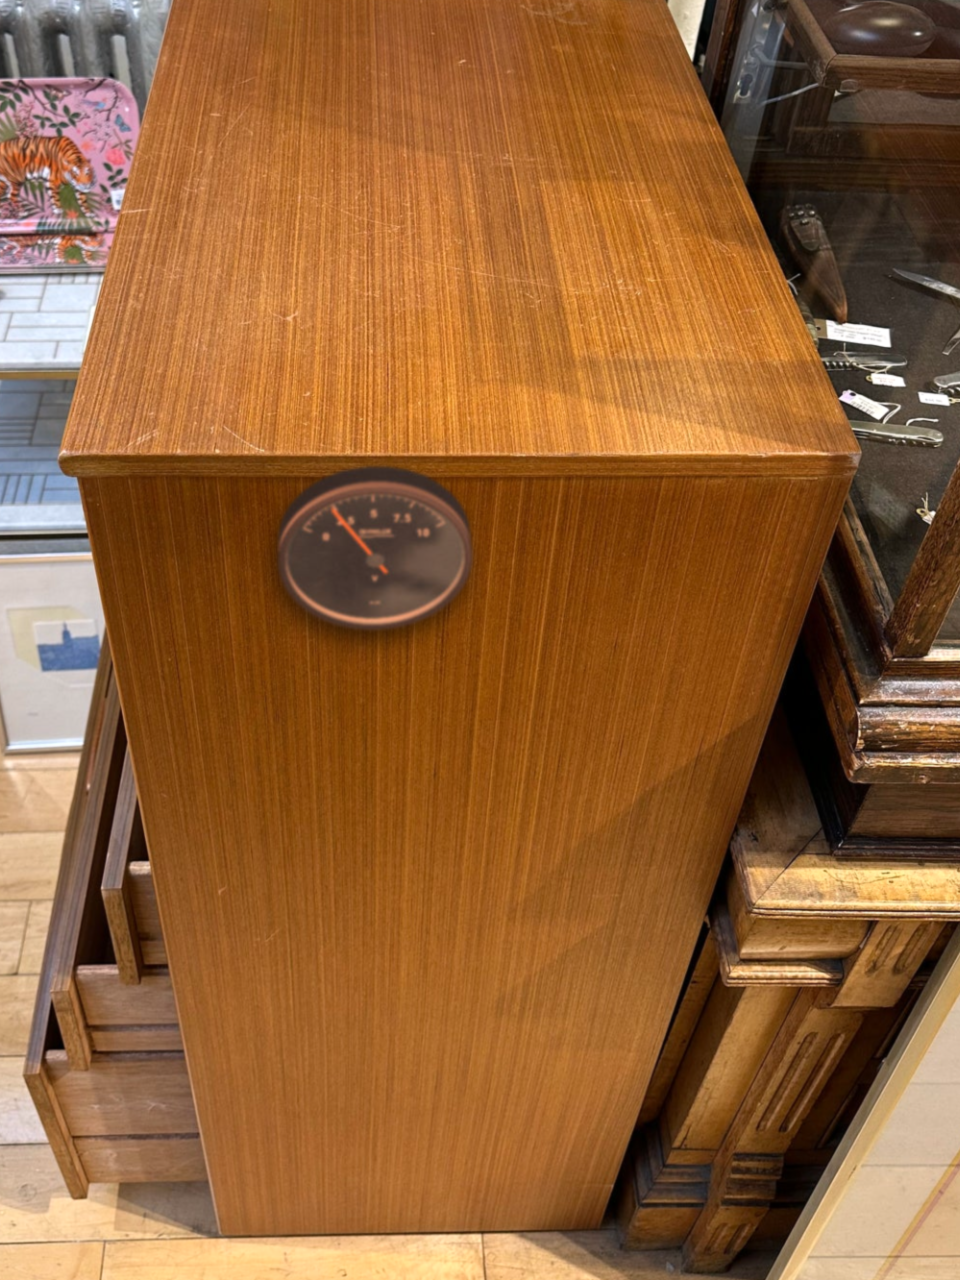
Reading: 2.5 V
